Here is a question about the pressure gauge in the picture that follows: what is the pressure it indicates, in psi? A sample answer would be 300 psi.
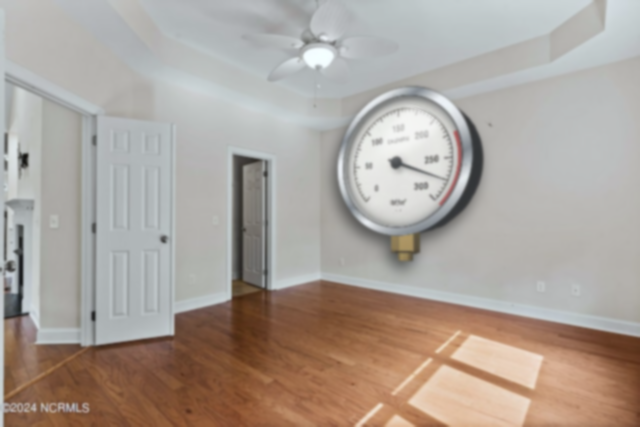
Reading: 275 psi
